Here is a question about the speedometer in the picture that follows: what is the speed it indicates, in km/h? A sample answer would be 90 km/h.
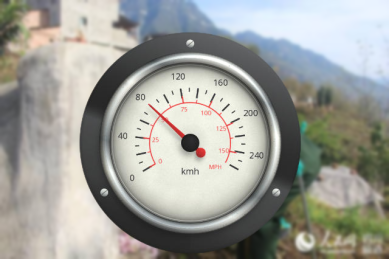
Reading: 80 km/h
